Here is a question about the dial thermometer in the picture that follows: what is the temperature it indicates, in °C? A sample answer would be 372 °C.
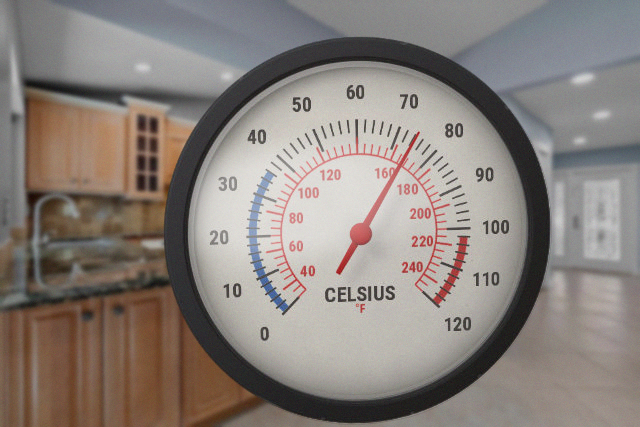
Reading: 74 °C
